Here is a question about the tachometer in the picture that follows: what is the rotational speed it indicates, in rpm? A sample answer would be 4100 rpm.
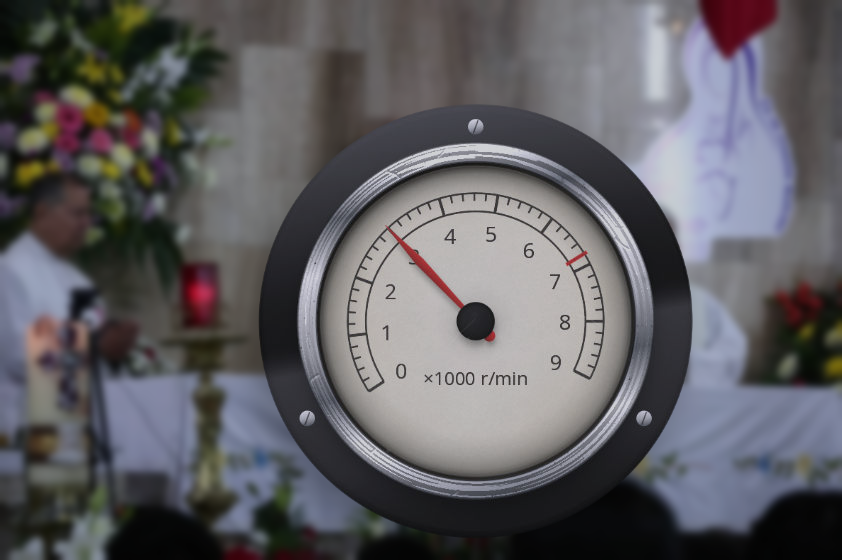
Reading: 3000 rpm
